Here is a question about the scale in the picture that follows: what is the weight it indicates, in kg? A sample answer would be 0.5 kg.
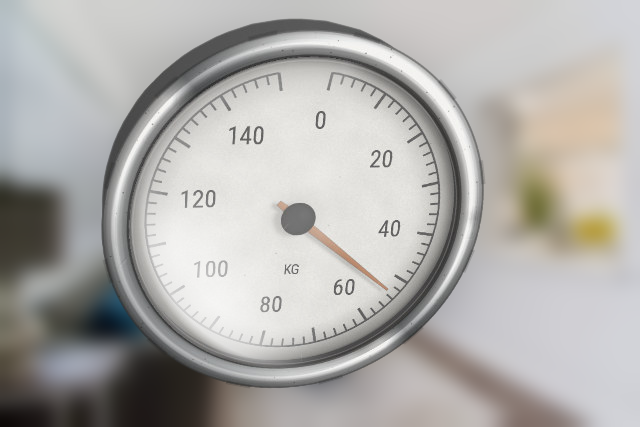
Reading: 53 kg
